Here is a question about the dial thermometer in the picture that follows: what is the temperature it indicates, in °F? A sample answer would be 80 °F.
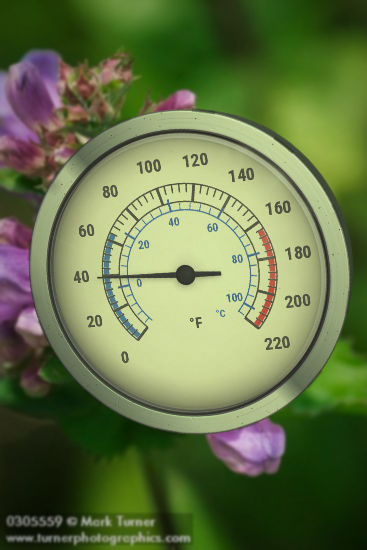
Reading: 40 °F
